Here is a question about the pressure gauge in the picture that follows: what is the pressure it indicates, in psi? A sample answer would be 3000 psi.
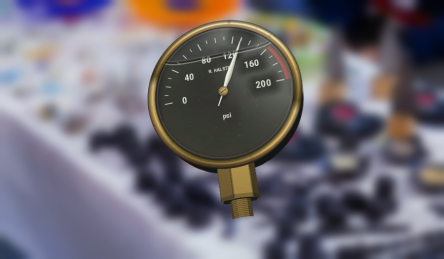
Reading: 130 psi
